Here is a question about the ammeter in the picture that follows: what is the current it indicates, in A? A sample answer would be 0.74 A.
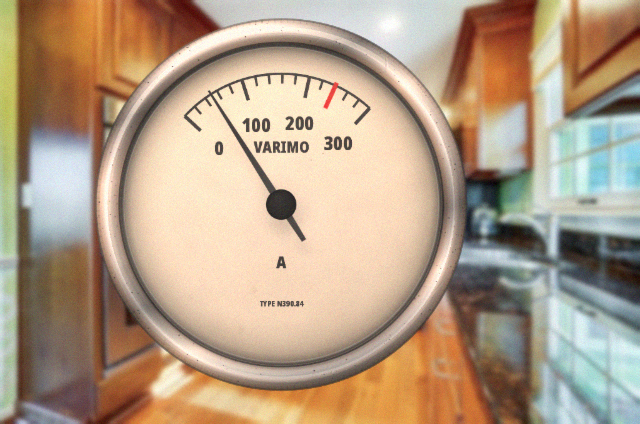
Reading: 50 A
